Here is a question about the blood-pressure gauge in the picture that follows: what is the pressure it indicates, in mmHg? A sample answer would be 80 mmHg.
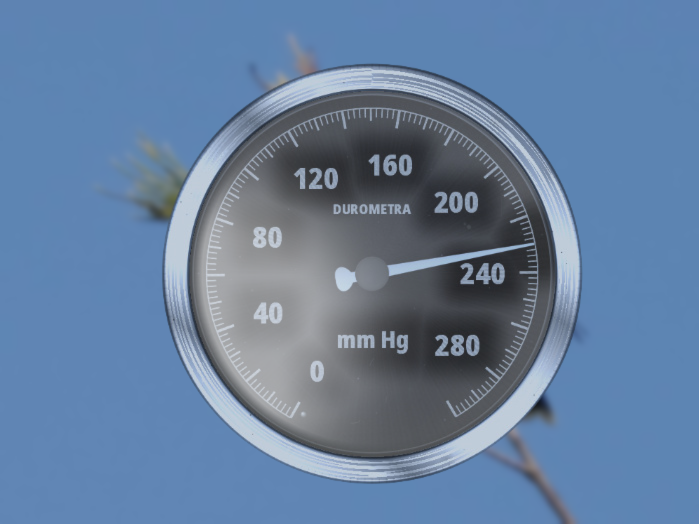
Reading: 230 mmHg
